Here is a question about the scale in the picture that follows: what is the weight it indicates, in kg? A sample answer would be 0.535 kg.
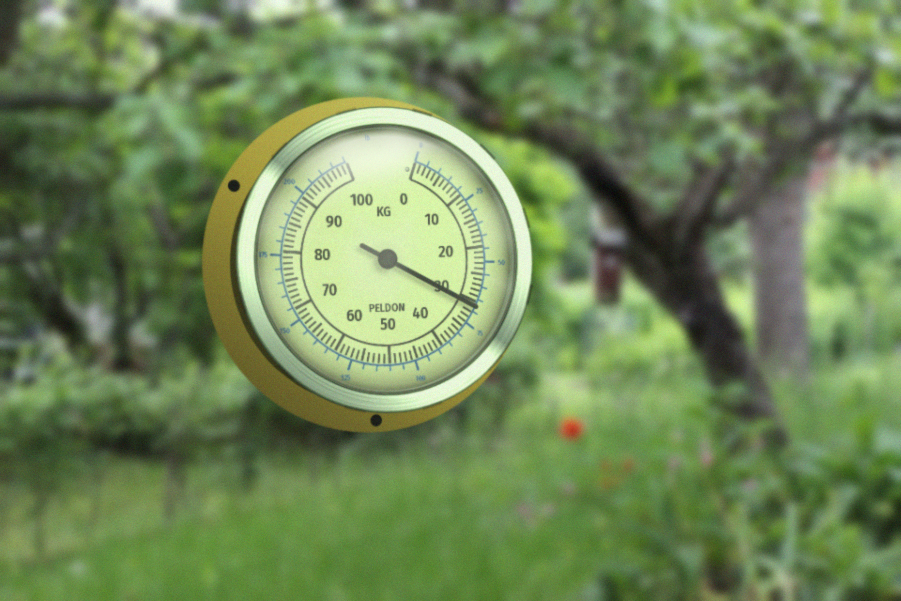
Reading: 31 kg
